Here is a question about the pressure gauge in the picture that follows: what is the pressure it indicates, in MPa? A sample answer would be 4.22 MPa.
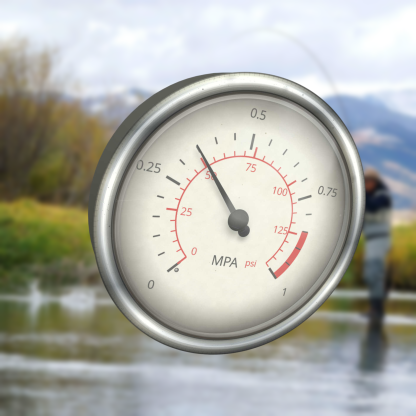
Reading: 0.35 MPa
